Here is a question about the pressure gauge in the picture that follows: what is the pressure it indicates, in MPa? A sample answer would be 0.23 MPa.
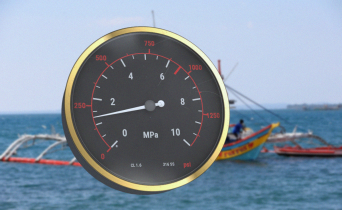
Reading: 1.25 MPa
